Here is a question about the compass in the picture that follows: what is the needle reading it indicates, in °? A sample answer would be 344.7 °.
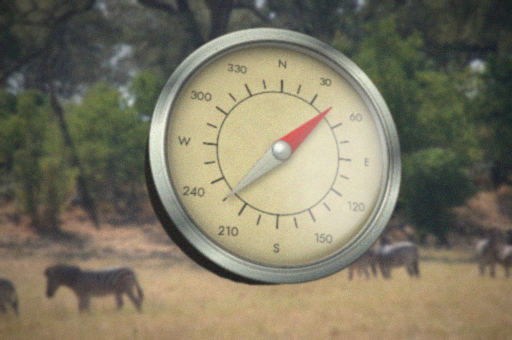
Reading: 45 °
